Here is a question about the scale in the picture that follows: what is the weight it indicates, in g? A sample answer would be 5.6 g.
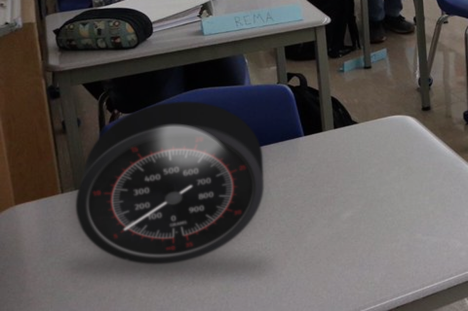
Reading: 150 g
